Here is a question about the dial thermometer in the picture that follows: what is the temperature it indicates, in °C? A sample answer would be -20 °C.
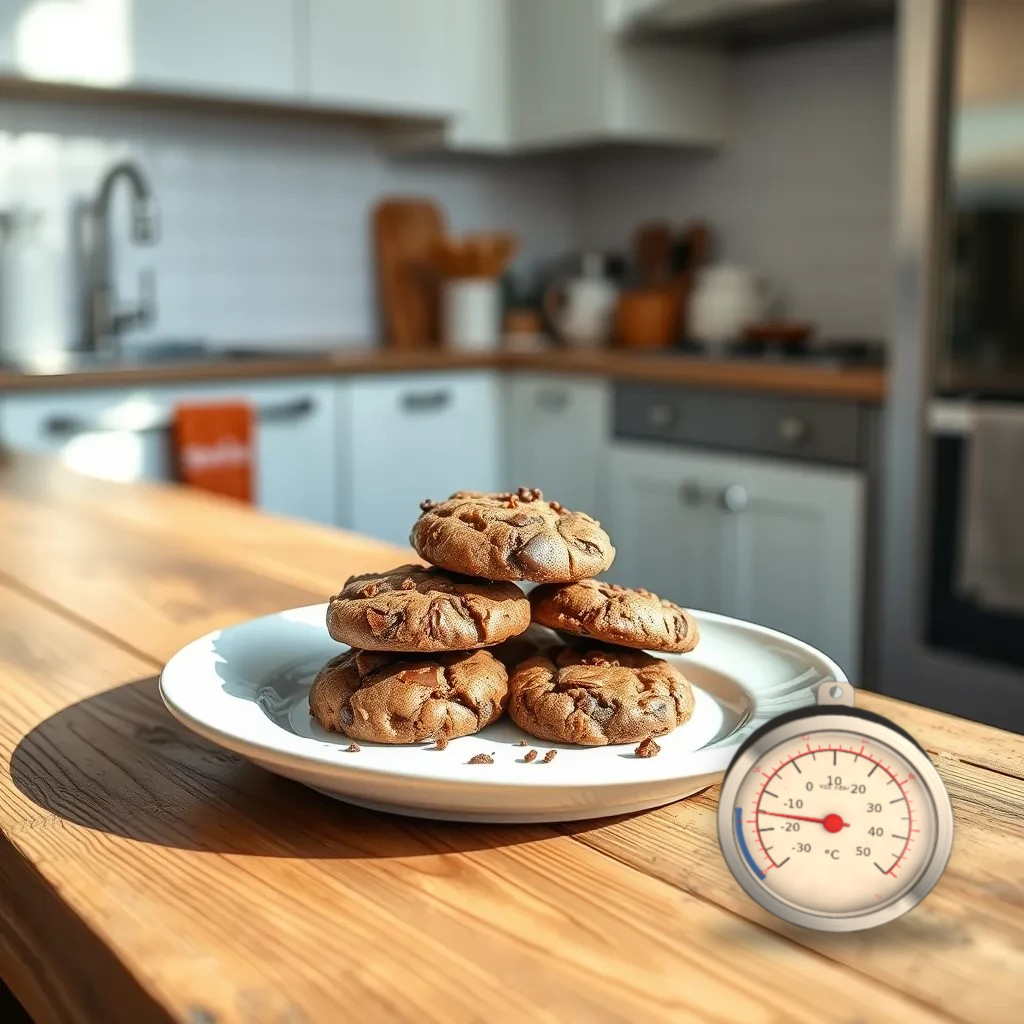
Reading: -15 °C
